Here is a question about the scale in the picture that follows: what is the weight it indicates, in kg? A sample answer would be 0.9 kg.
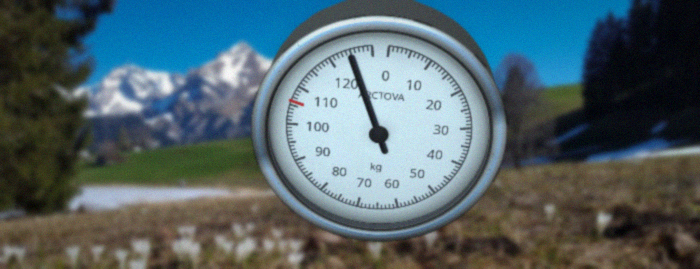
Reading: 125 kg
